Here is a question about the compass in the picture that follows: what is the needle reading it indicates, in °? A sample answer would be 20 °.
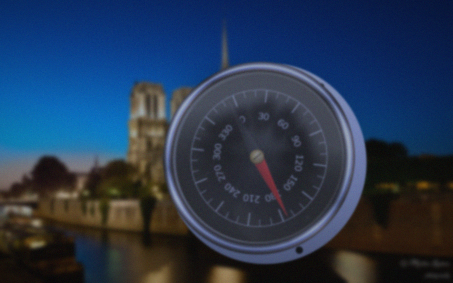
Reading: 175 °
